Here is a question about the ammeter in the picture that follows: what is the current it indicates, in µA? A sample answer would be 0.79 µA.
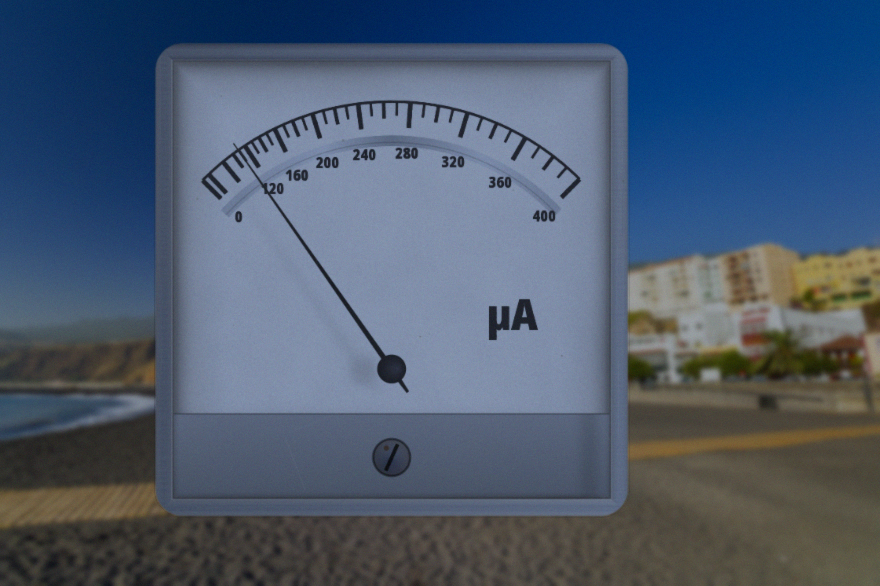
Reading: 110 µA
